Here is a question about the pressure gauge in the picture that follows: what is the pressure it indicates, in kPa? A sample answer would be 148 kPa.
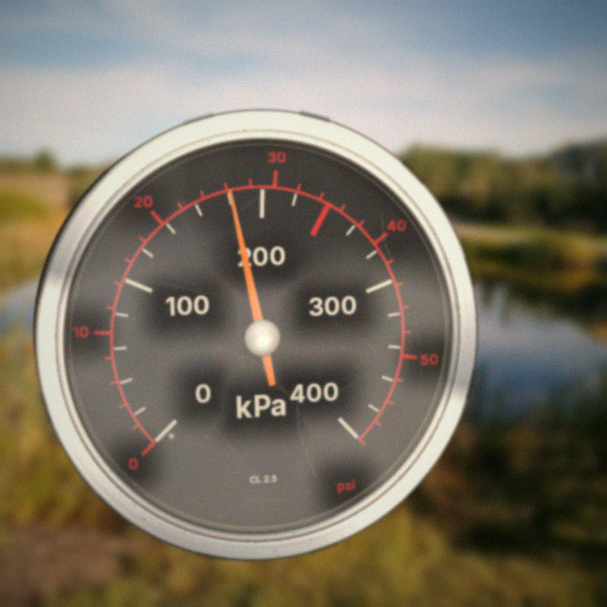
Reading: 180 kPa
